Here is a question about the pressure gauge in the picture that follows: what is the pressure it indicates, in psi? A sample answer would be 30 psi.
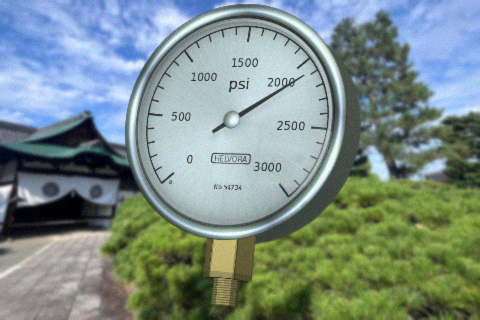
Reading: 2100 psi
